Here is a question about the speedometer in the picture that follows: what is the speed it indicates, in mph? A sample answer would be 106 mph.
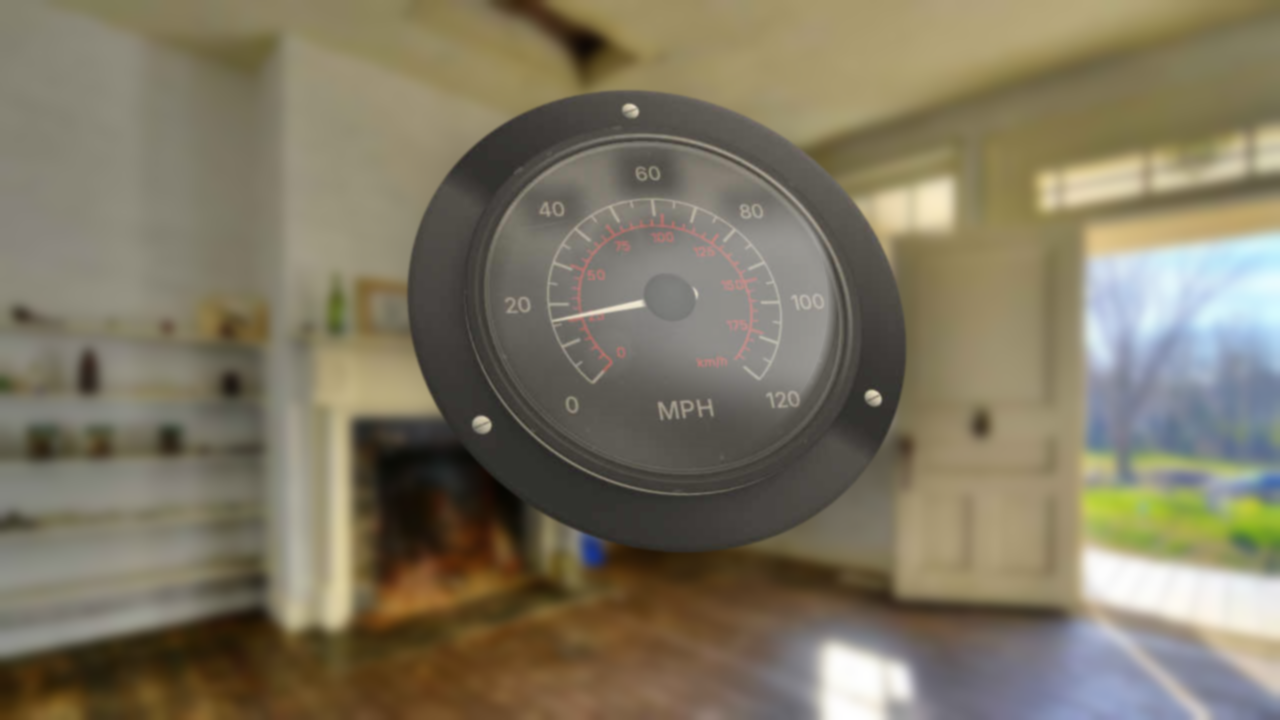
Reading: 15 mph
